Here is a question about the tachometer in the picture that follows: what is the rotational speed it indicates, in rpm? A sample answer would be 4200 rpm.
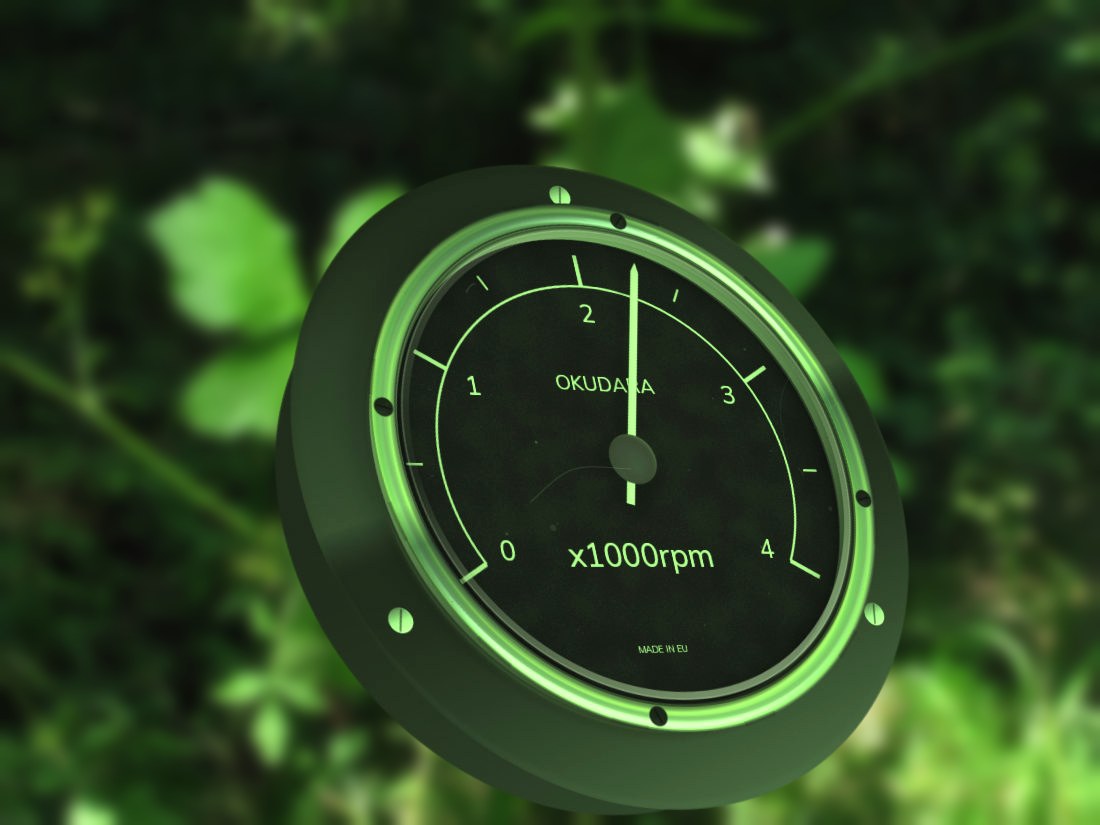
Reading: 2250 rpm
